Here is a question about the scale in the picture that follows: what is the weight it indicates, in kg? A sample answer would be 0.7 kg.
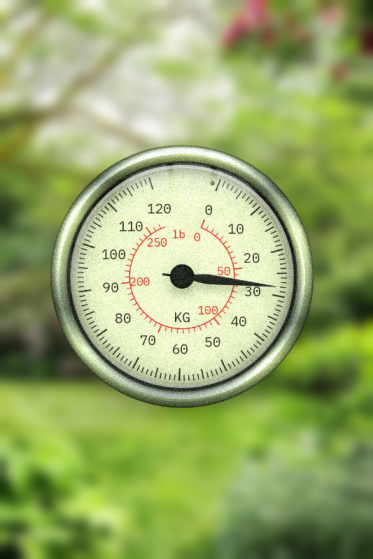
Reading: 28 kg
